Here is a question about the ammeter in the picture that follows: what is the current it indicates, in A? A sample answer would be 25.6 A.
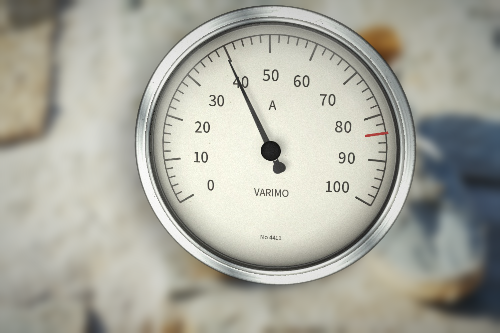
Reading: 40 A
